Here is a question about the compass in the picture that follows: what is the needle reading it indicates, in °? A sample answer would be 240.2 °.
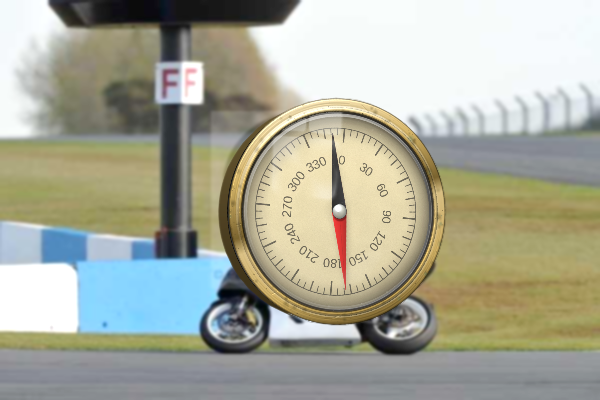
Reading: 170 °
